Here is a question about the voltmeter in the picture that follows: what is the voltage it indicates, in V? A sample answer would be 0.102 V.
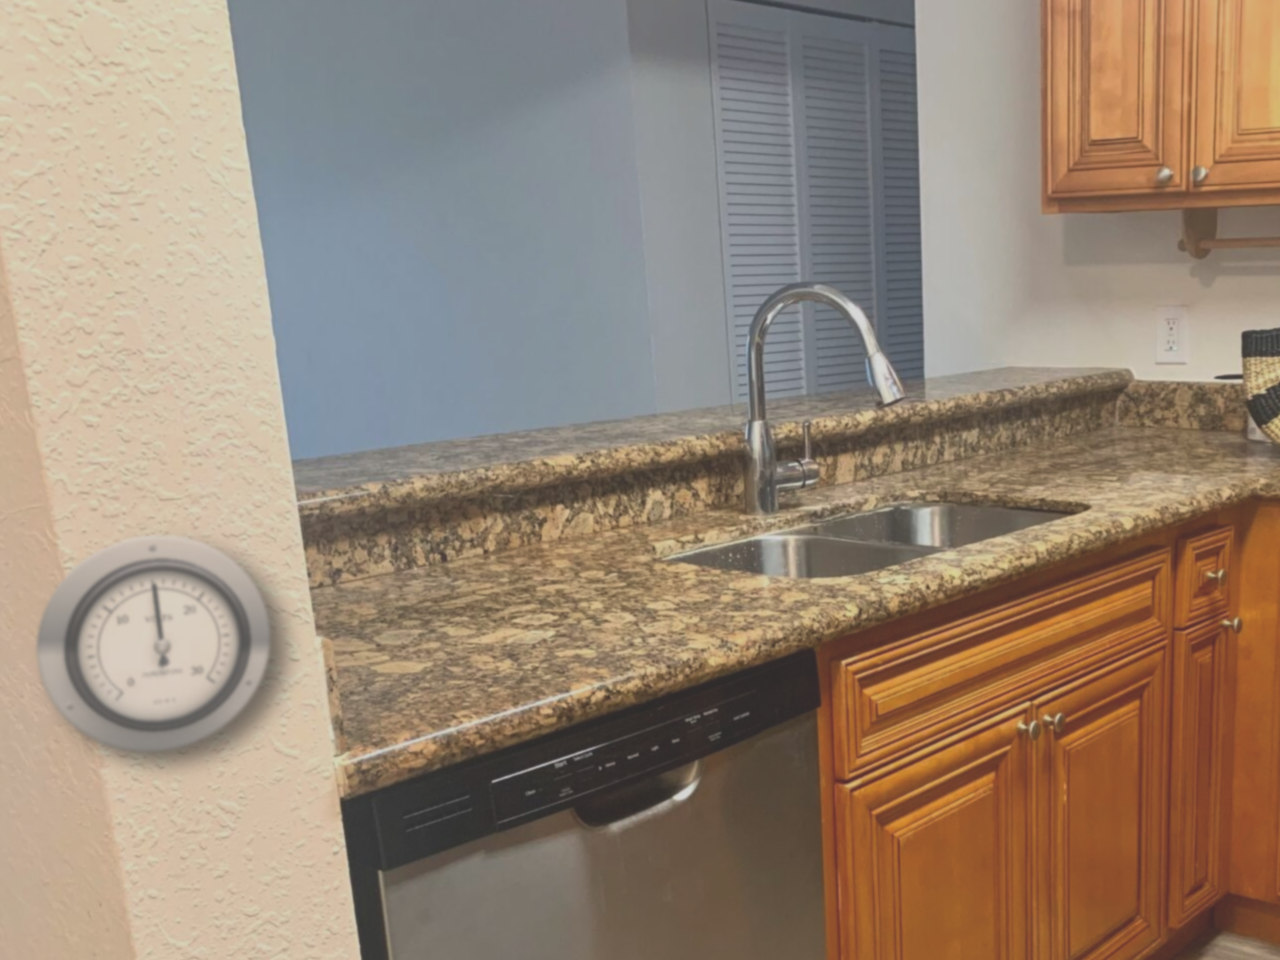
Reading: 15 V
